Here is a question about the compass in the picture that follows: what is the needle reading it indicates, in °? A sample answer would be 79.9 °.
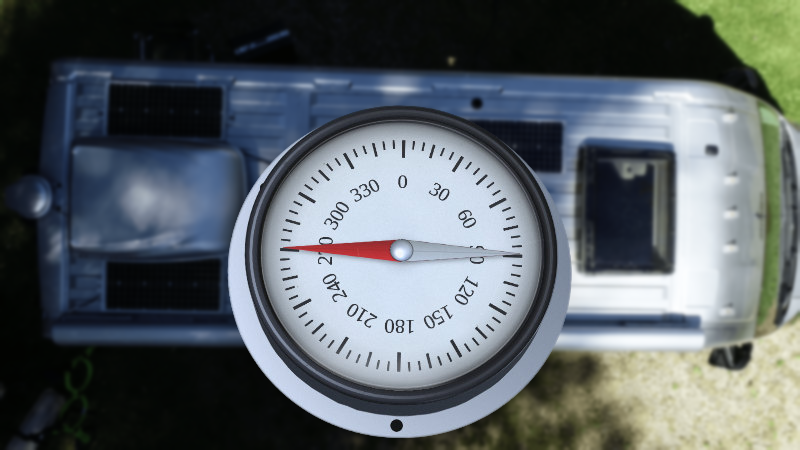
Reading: 270 °
